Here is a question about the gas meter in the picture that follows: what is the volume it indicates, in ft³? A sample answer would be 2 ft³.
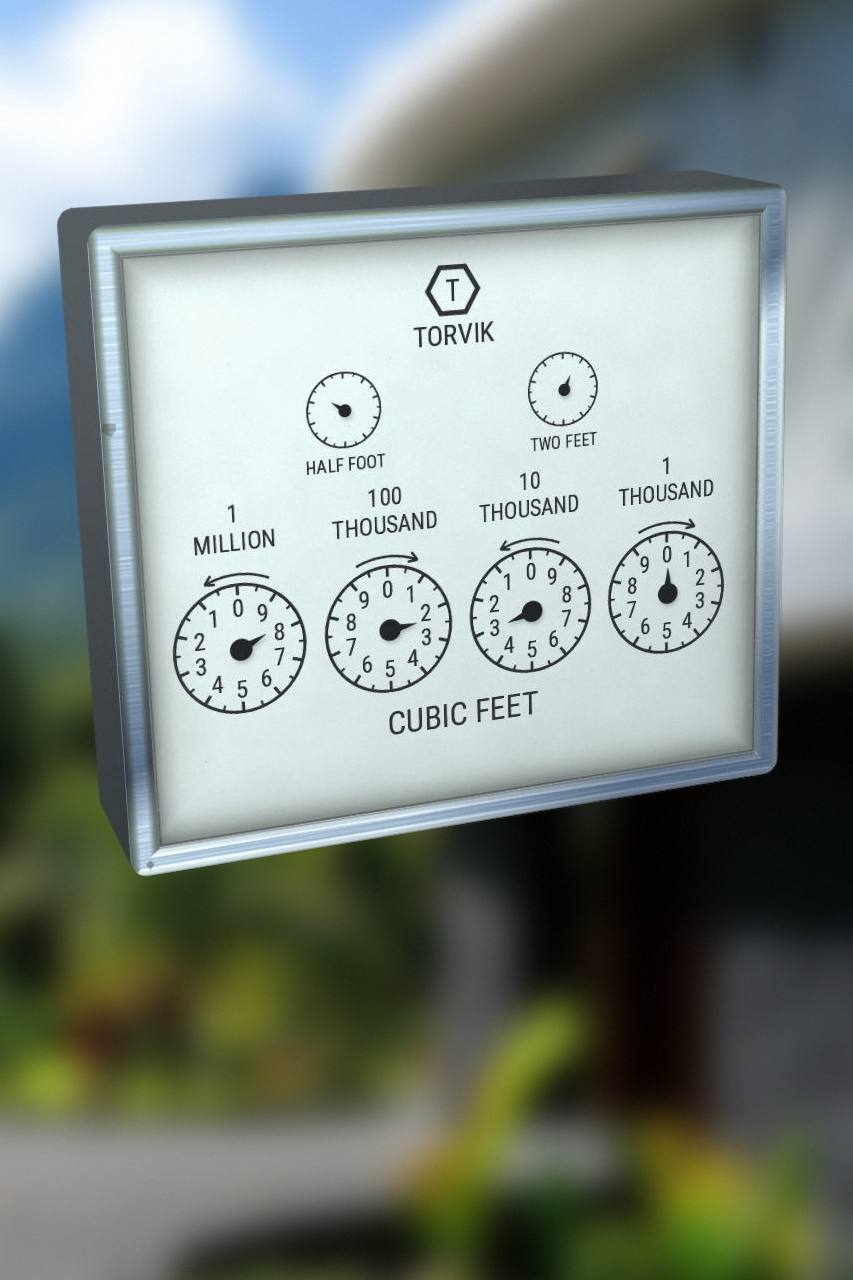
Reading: 823000 ft³
